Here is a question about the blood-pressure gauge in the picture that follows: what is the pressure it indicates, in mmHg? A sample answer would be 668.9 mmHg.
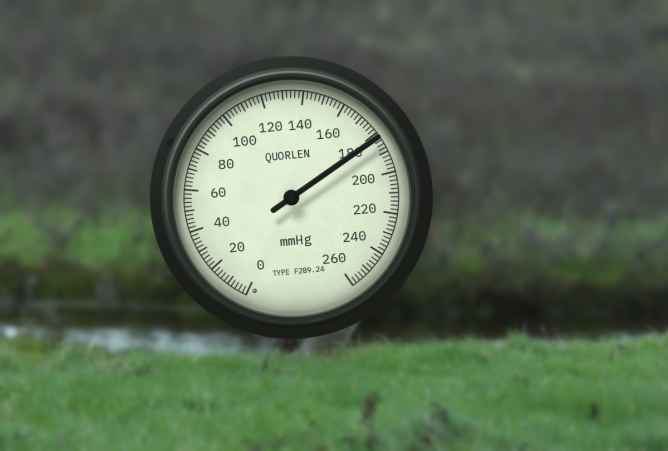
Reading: 182 mmHg
